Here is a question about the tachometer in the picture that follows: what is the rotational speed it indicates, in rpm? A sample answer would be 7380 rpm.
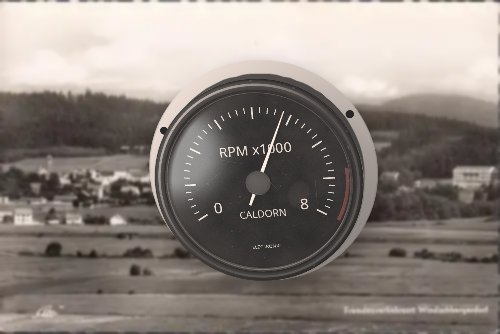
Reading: 4800 rpm
